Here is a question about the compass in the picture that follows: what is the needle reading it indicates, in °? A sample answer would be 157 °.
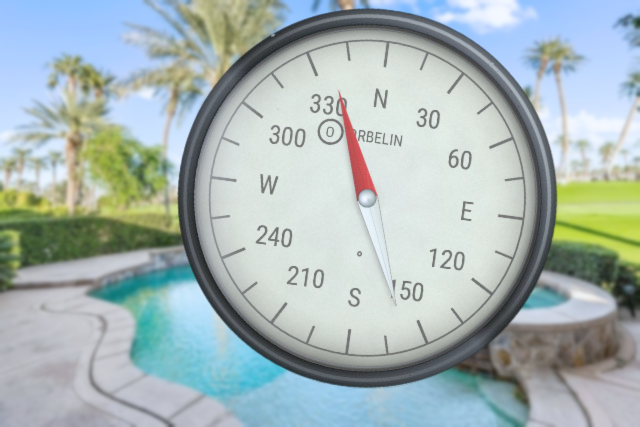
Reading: 337.5 °
